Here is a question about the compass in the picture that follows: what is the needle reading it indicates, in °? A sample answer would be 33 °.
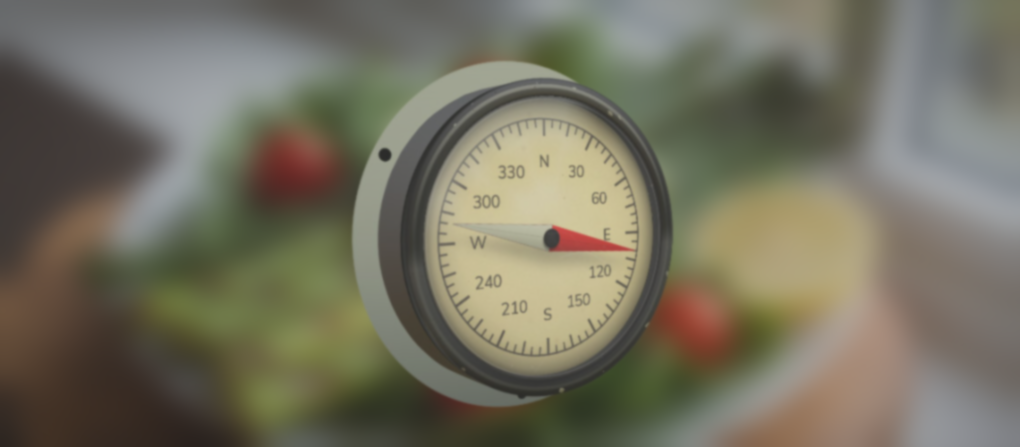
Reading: 100 °
